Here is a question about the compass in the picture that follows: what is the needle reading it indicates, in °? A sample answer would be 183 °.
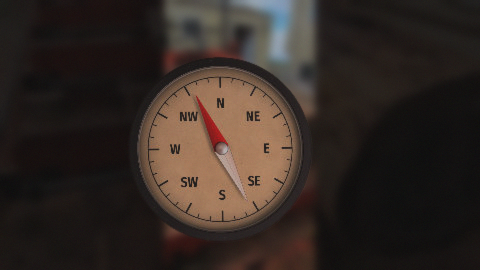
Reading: 335 °
